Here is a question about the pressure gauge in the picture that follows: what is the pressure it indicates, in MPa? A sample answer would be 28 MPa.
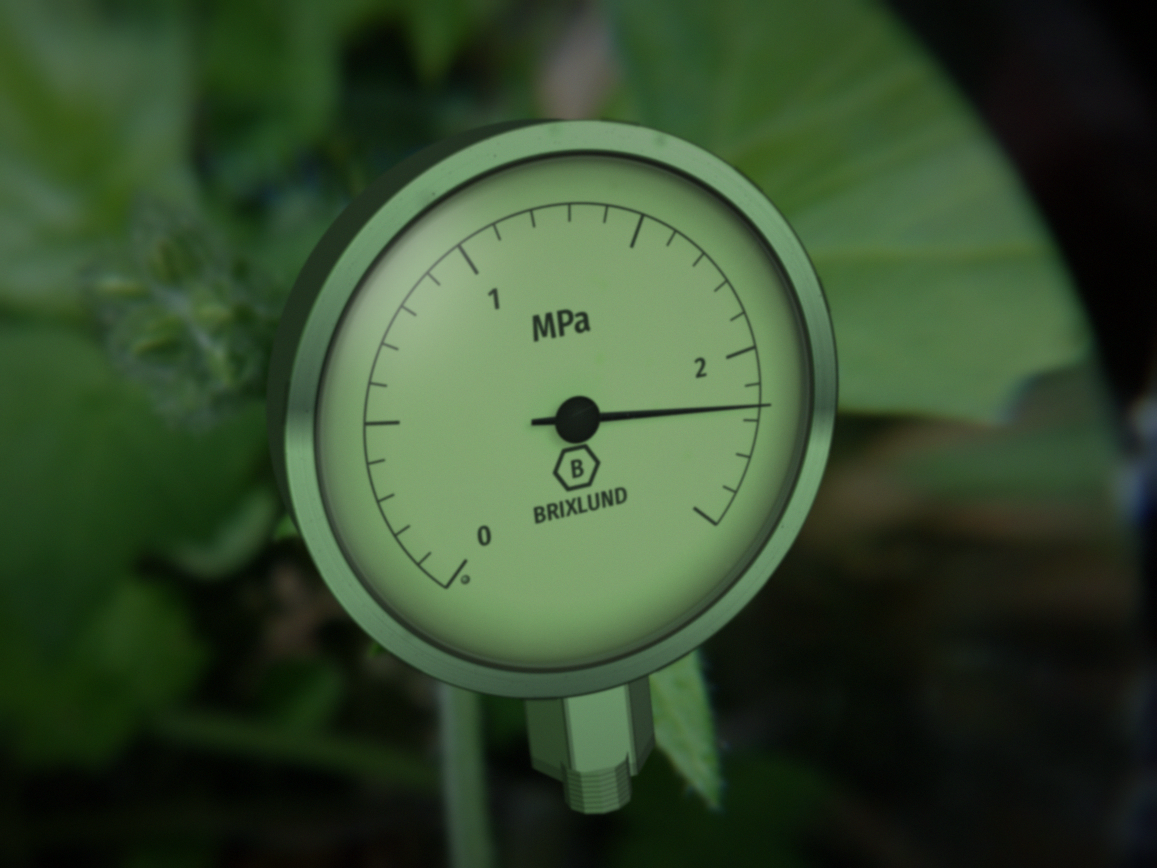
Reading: 2.15 MPa
